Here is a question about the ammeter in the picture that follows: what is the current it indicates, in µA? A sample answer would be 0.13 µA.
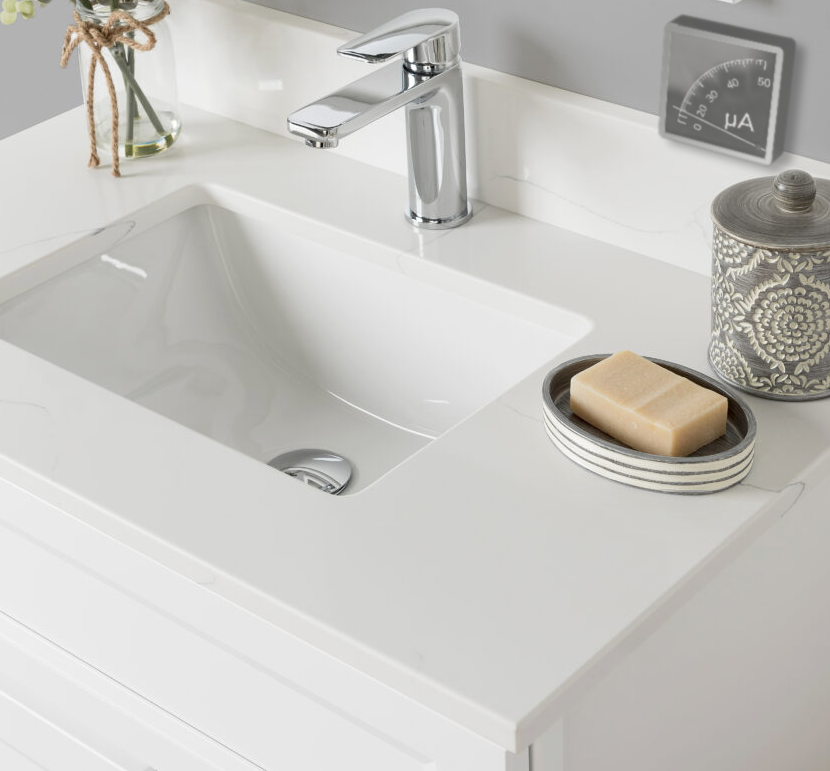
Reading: 15 µA
